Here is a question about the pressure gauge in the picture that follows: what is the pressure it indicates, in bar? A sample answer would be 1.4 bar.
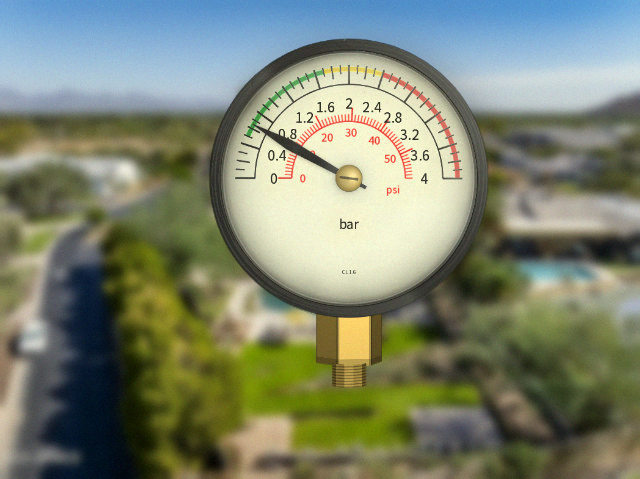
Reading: 0.65 bar
